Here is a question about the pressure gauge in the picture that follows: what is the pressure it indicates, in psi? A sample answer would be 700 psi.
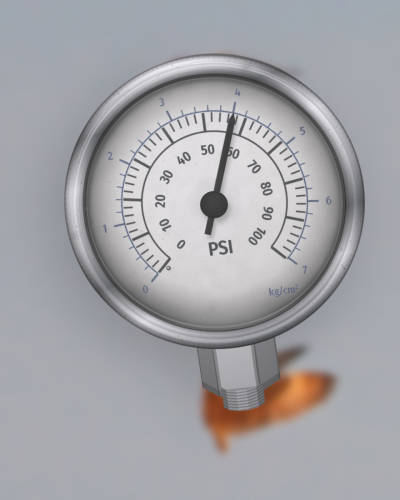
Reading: 57 psi
